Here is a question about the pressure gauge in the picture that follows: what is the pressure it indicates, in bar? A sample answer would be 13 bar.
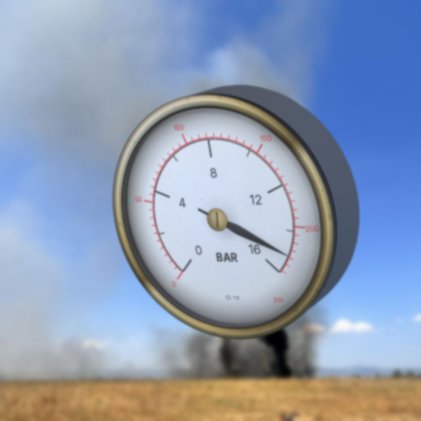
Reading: 15 bar
